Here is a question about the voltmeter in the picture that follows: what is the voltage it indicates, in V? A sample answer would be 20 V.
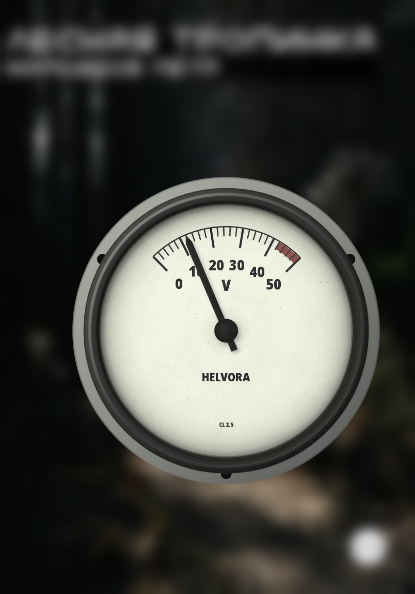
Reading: 12 V
